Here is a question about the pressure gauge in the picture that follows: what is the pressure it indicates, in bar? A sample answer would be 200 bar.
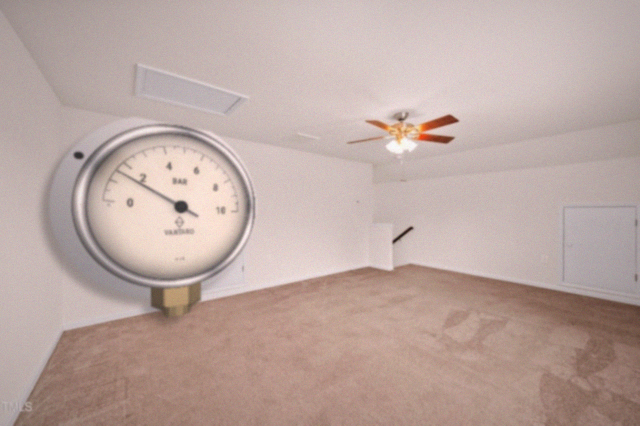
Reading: 1.5 bar
